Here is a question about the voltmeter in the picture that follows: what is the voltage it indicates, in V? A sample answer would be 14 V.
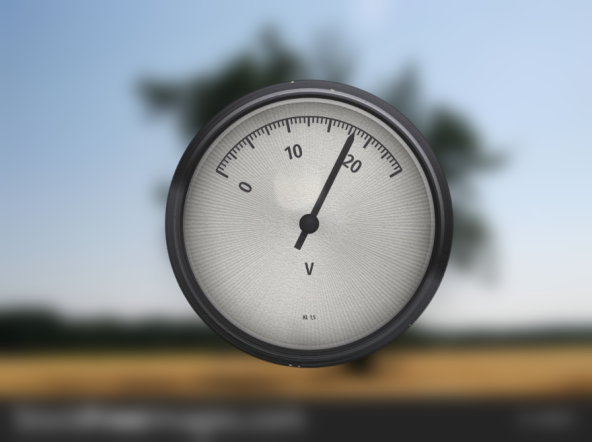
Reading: 18 V
